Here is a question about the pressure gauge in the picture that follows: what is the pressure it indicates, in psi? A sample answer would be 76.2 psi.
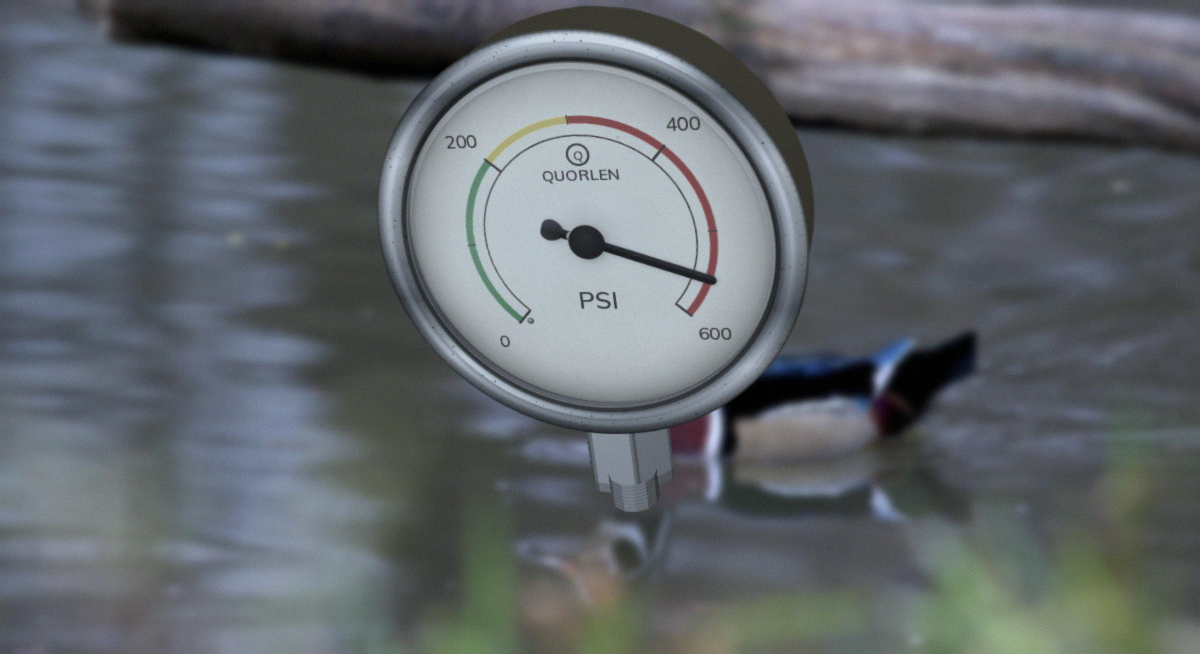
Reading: 550 psi
